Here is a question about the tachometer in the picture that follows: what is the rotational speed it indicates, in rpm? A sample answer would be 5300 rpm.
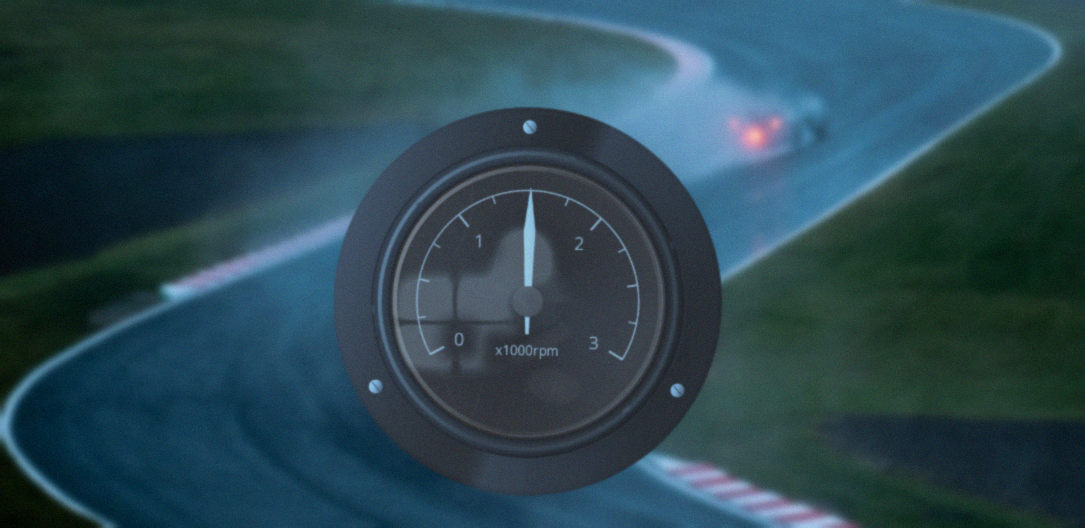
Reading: 1500 rpm
